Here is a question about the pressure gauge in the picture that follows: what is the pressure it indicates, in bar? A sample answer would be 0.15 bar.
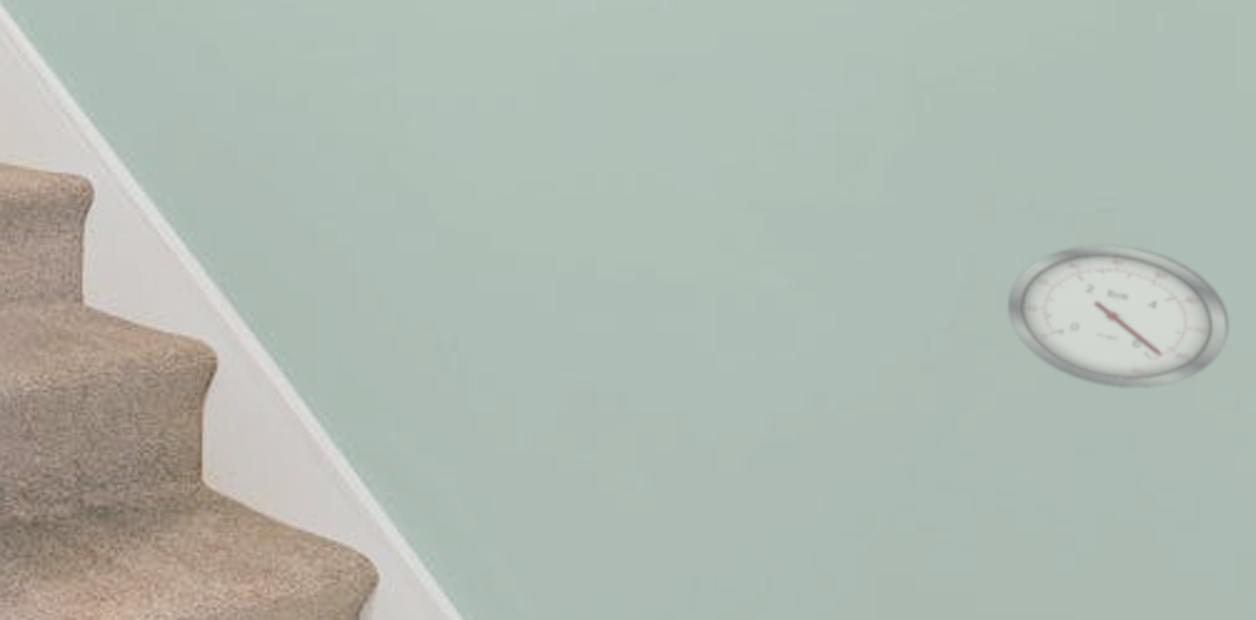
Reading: 5.75 bar
